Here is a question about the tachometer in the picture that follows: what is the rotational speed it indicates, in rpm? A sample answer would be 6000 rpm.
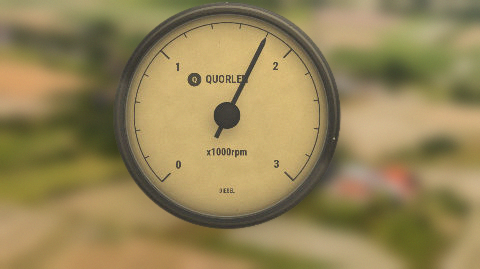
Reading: 1800 rpm
